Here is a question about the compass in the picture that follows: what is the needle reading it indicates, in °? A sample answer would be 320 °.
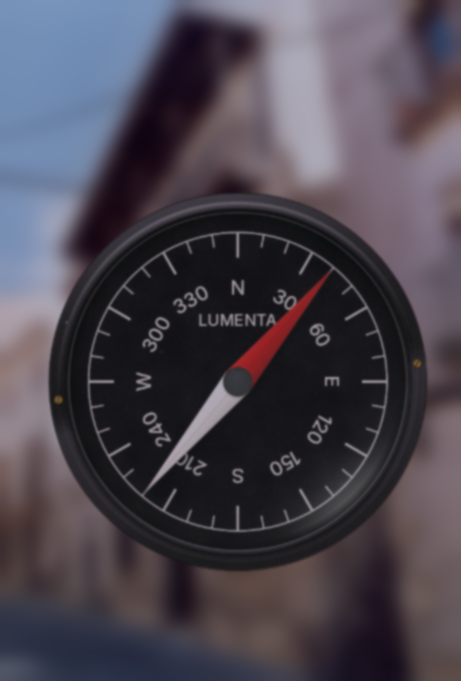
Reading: 40 °
